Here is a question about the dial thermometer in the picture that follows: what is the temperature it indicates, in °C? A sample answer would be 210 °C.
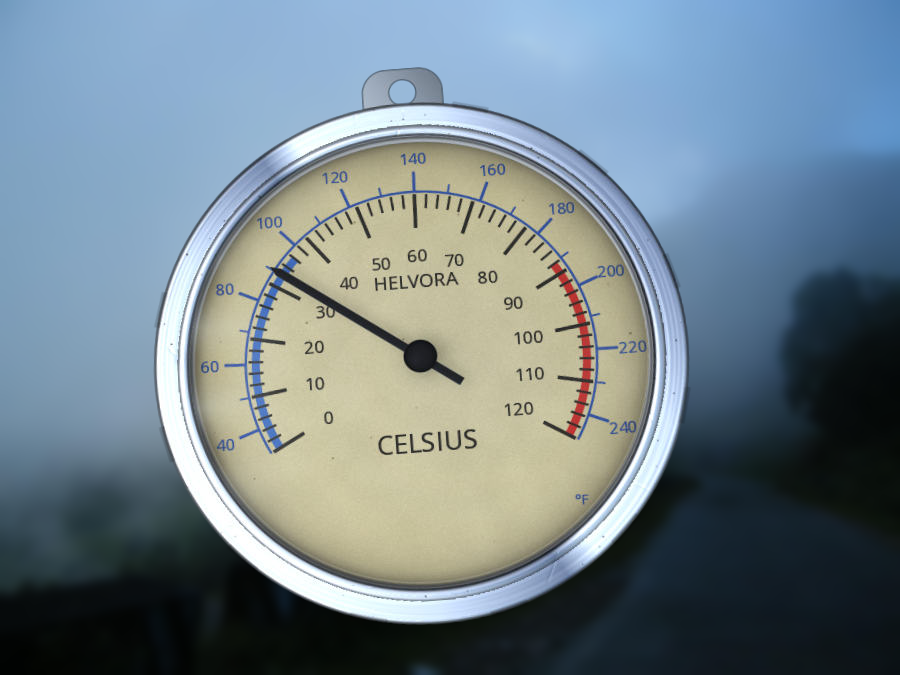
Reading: 32 °C
